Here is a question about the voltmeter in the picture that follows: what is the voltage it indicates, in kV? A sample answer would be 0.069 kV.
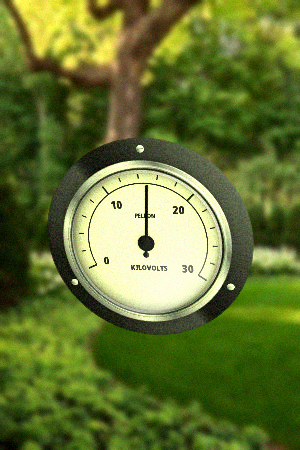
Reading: 15 kV
